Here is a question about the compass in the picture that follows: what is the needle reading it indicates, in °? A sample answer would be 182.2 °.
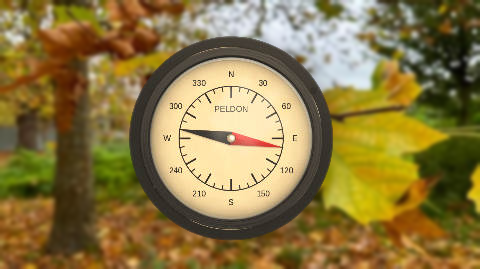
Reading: 100 °
